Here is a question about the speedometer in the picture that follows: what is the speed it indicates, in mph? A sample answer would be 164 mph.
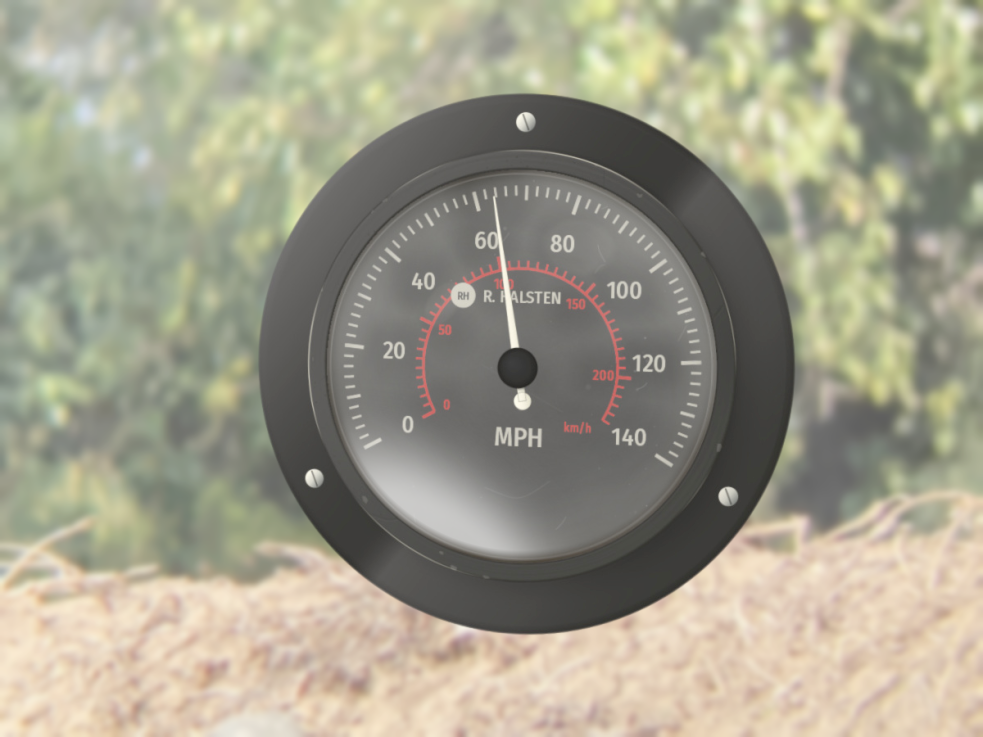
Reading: 64 mph
